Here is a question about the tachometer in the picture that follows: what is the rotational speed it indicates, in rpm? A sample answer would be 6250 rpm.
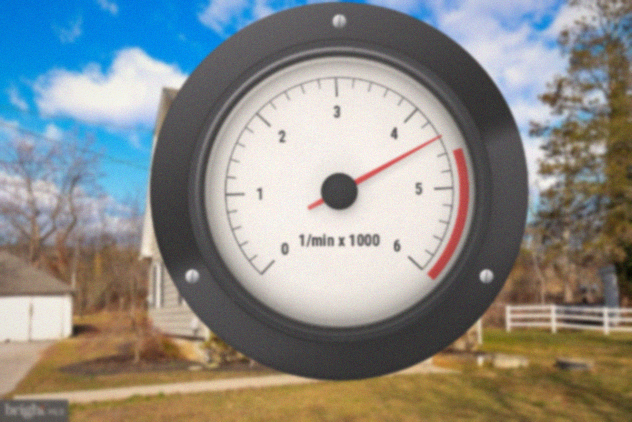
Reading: 4400 rpm
